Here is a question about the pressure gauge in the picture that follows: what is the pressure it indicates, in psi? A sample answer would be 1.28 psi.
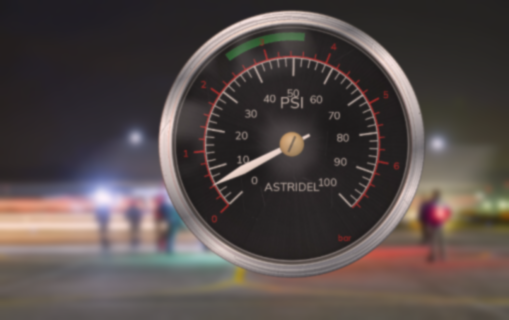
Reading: 6 psi
